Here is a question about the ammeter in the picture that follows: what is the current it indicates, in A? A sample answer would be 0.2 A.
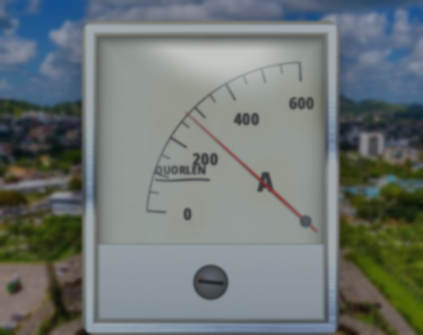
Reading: 275 A
